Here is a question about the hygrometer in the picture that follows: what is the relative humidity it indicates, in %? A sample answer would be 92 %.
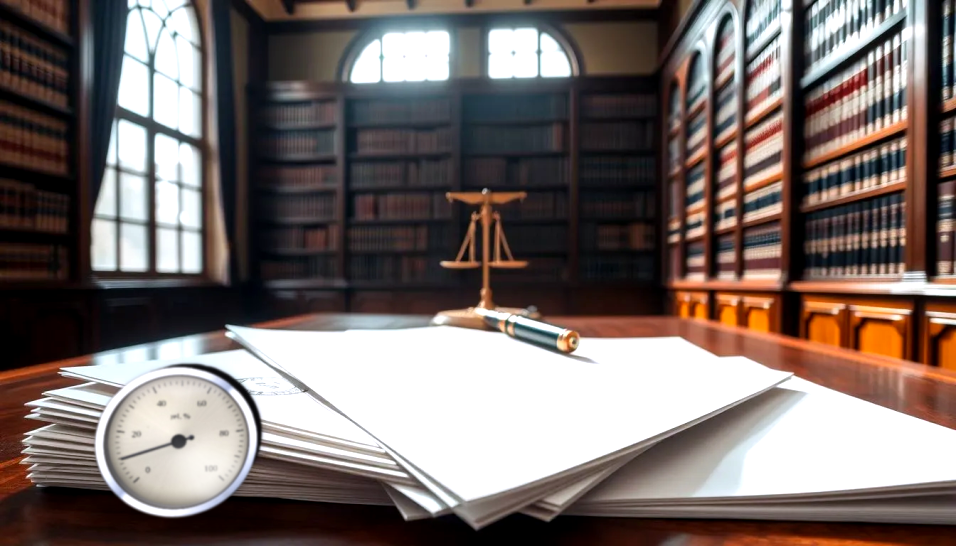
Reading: 10 %
